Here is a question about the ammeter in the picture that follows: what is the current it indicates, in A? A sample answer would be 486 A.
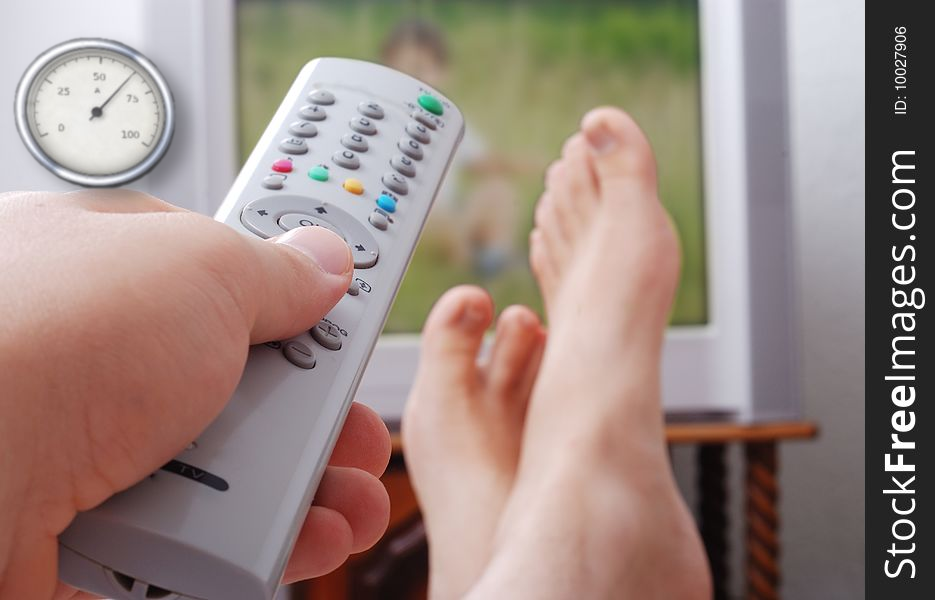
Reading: 65 A
